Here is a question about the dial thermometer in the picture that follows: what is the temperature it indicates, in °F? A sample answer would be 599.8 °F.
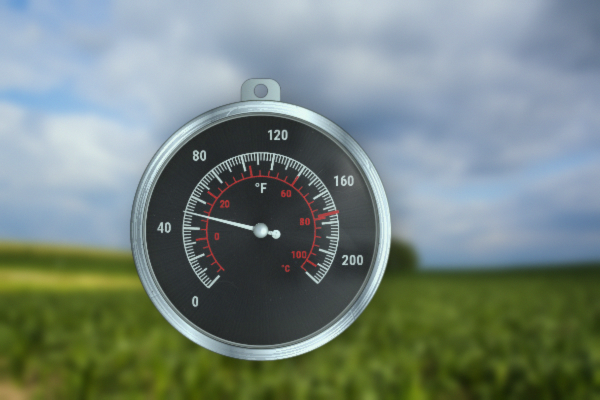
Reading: 50 °F
